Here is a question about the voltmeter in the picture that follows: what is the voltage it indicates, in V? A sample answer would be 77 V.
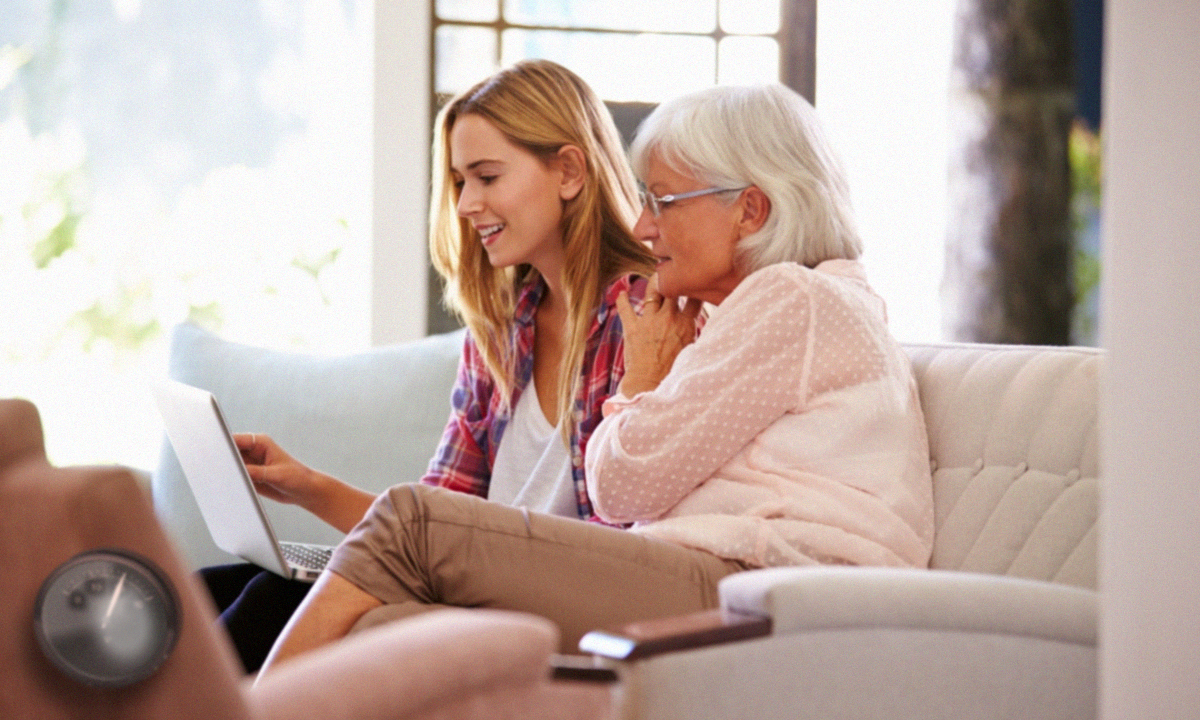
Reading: 20 V
